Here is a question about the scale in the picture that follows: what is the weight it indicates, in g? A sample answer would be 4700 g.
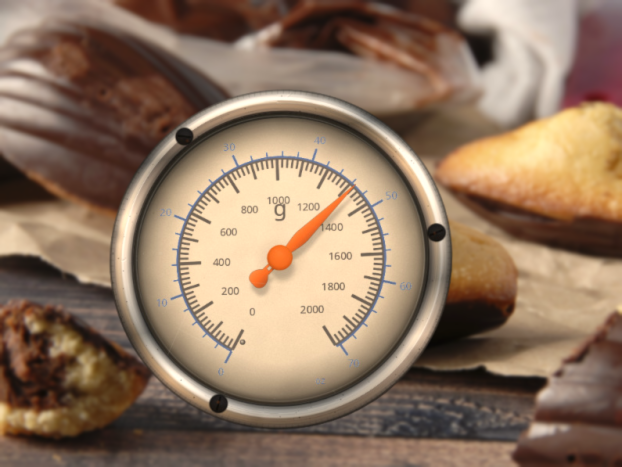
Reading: 1320 g
